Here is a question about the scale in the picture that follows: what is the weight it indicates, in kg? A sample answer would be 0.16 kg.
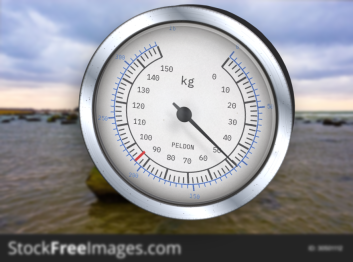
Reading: 48 kg
